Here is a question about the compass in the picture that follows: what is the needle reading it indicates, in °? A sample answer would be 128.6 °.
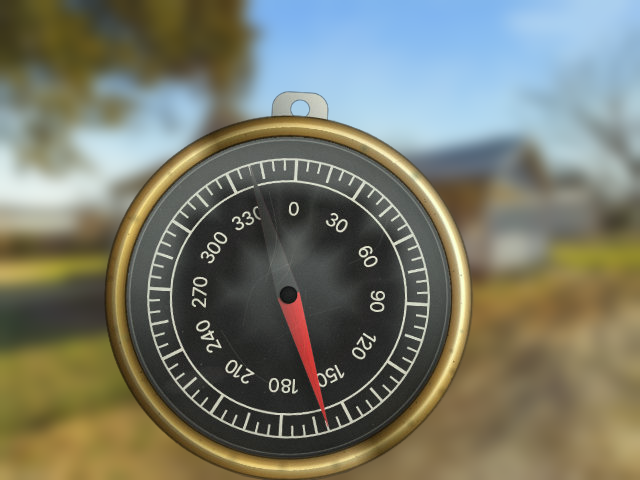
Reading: 160 °
